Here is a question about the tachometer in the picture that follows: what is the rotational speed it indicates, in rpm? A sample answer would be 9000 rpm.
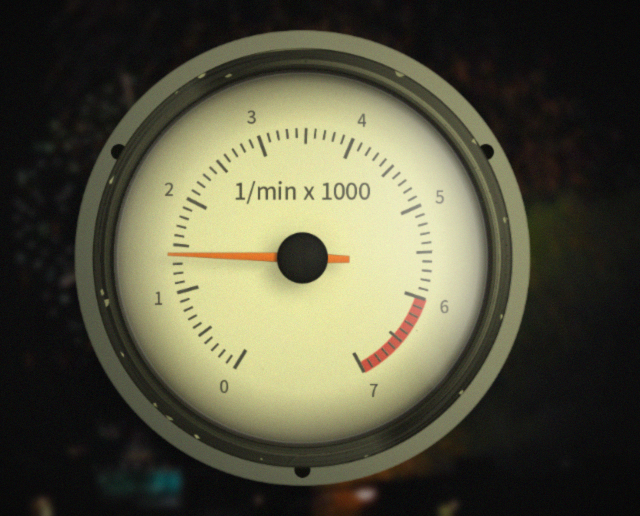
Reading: 1400 rpm
